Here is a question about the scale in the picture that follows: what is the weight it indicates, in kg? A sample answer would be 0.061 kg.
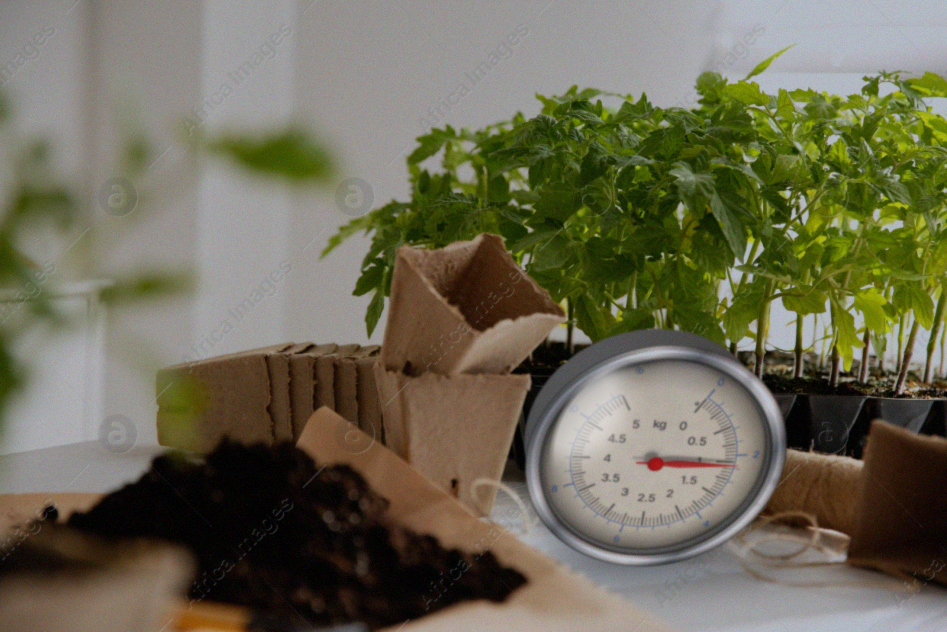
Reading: 1 kg
